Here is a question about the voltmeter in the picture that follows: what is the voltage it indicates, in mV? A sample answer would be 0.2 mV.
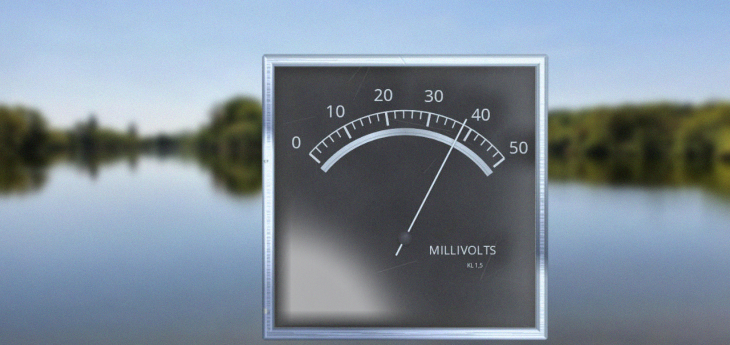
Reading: 38 mV
